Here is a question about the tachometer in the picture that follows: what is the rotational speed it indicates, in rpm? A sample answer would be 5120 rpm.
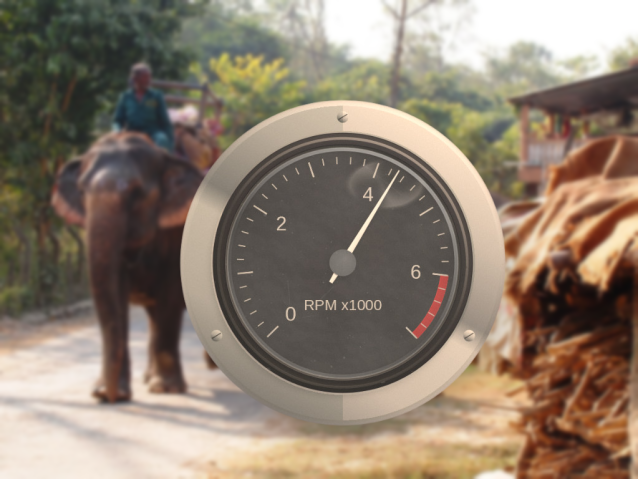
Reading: 4300 rpm
